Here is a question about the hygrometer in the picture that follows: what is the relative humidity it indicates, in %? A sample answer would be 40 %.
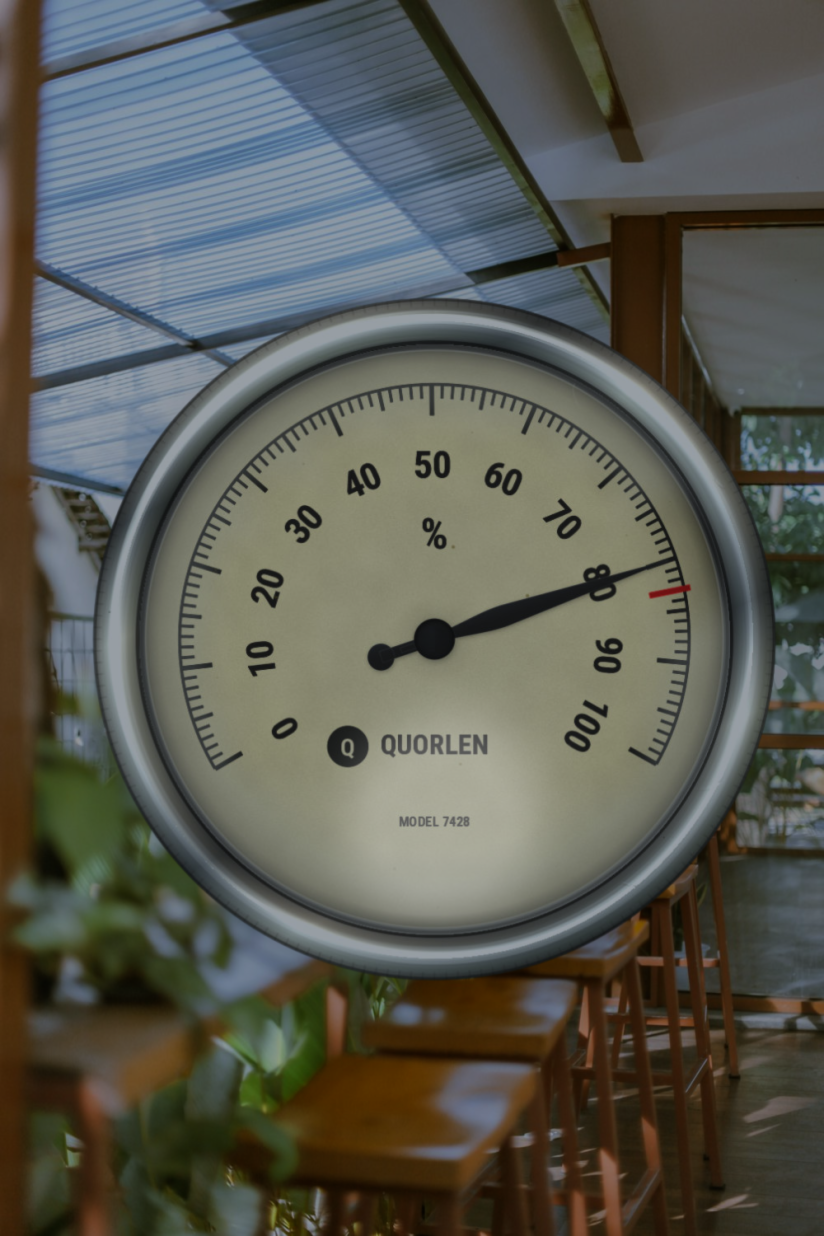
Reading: 80 %
